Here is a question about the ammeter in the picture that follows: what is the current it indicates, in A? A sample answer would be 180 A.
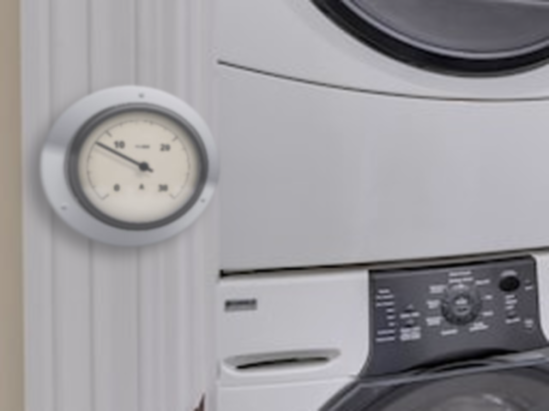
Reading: 8 A
